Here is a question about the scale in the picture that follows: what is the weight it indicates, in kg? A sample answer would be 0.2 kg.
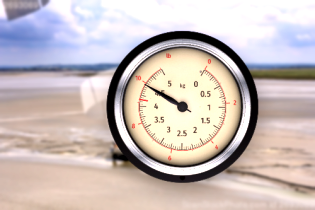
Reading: 4.5 kg
